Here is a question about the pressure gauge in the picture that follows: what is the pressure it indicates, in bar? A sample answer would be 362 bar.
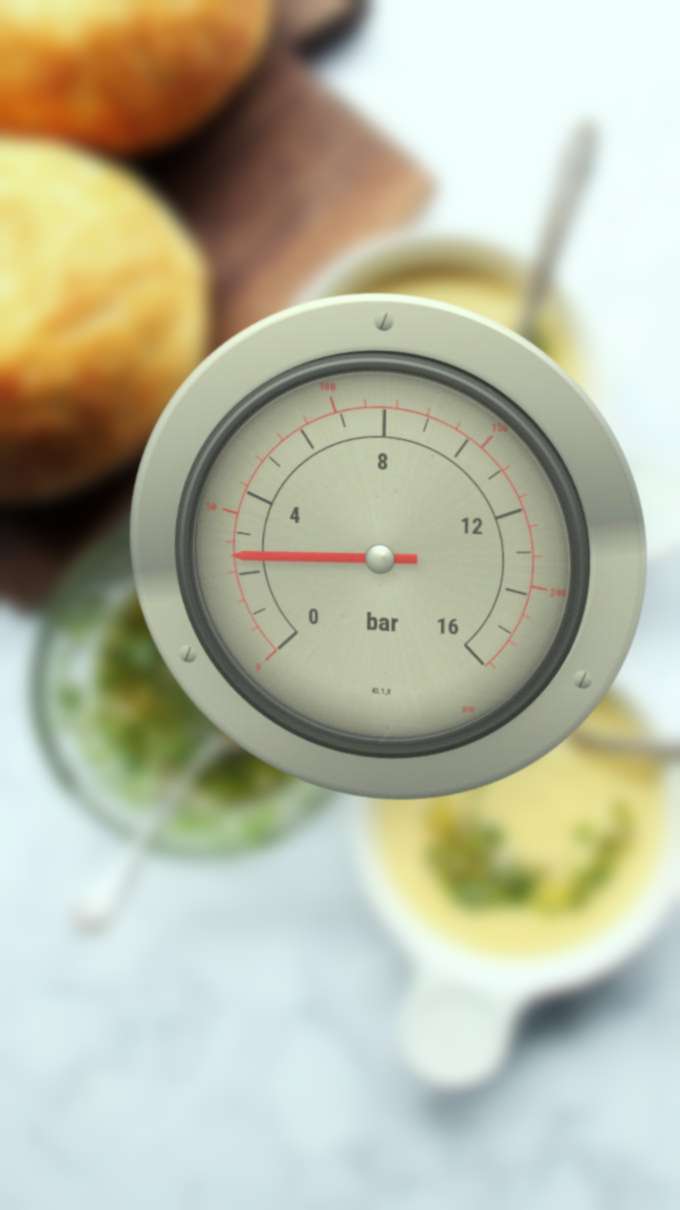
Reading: 2.5 bar
